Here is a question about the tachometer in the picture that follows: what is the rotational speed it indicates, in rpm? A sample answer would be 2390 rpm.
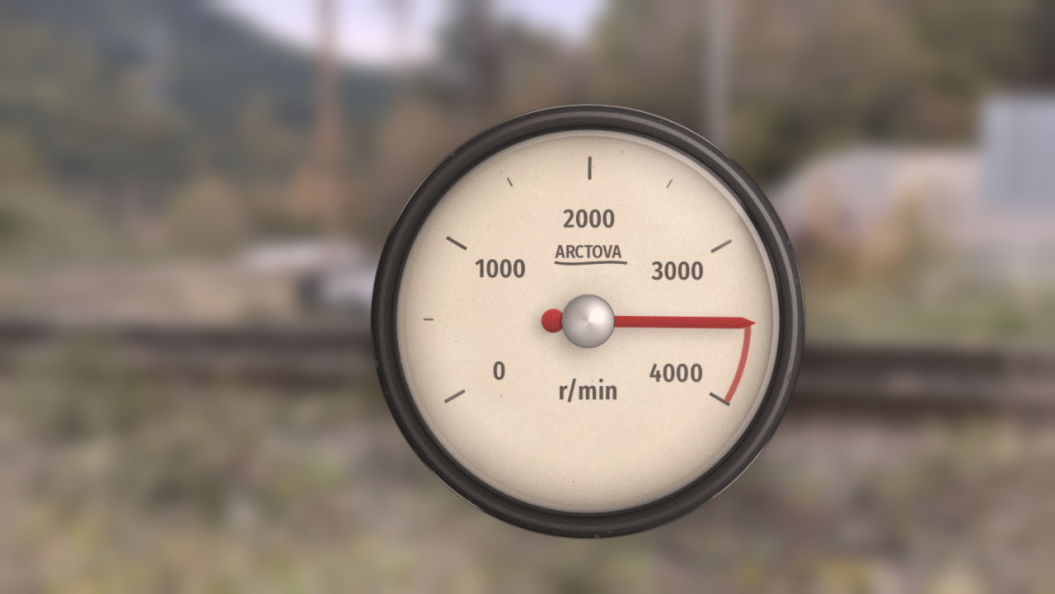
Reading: 3500 rpm
